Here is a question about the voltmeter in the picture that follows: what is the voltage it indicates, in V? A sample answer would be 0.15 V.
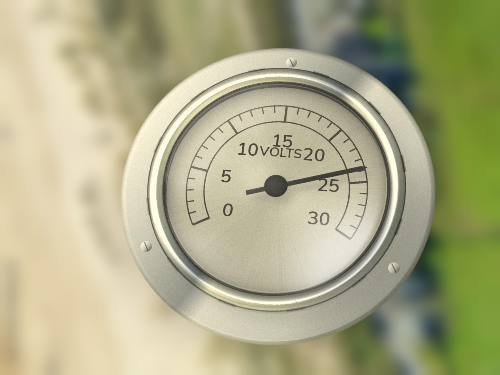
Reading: 24 V
